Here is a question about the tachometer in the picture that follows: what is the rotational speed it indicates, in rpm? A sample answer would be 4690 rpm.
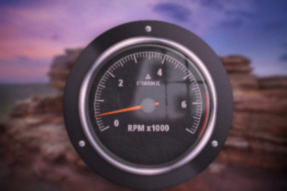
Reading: 500 rpm
